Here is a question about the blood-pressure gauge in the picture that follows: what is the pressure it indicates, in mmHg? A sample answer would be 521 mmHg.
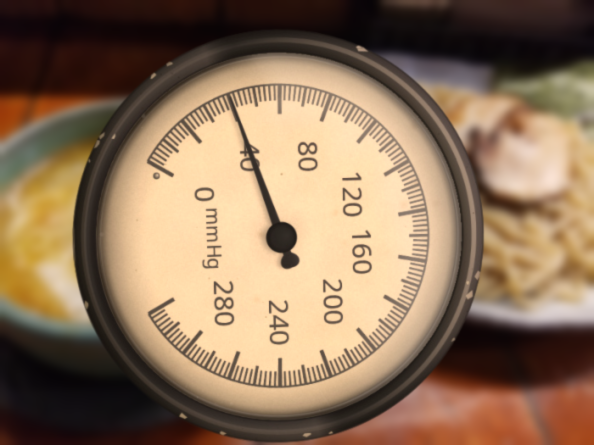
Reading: 40 mmHg
